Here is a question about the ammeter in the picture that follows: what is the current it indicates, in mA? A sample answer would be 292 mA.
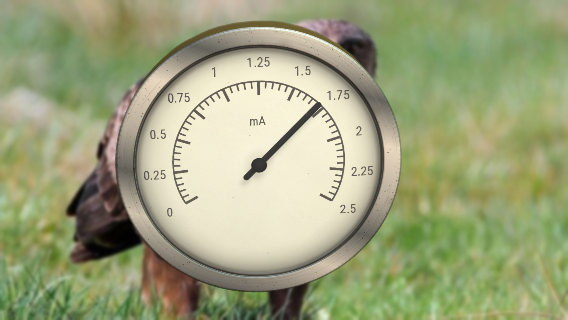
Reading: 1.7 mA
